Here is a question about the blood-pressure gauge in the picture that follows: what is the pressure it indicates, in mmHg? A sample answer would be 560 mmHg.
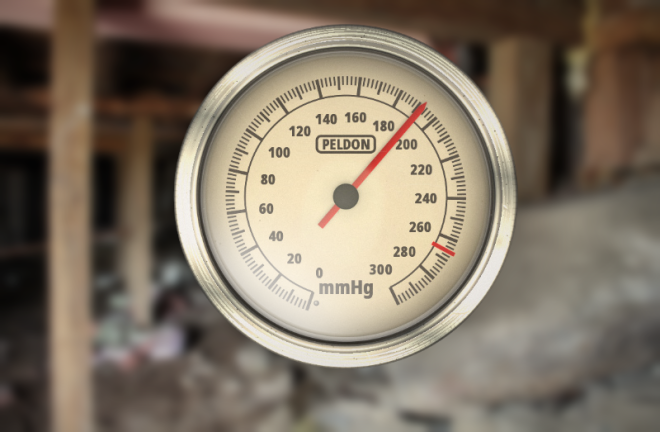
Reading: 192 mmHg
